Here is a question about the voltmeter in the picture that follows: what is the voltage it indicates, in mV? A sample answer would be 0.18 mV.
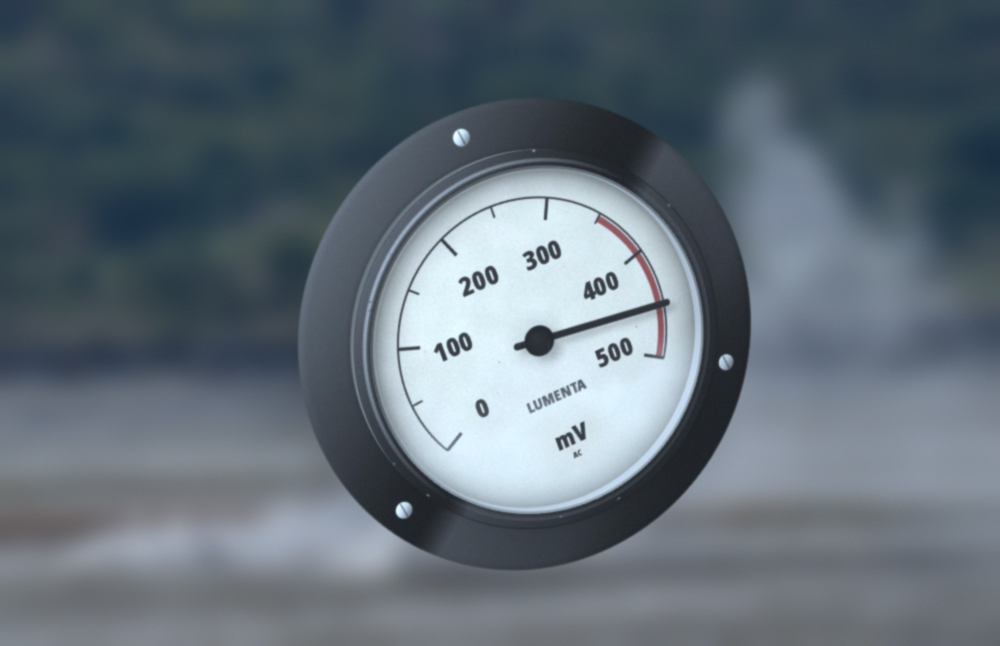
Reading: 450 mV
